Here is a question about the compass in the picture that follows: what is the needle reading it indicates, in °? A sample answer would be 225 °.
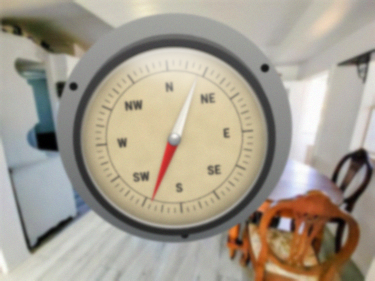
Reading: 205 °
